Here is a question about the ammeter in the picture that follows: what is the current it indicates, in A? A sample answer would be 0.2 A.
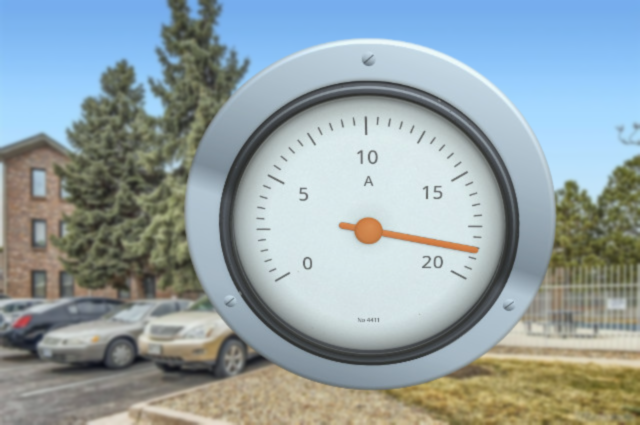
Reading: 18.5 A
